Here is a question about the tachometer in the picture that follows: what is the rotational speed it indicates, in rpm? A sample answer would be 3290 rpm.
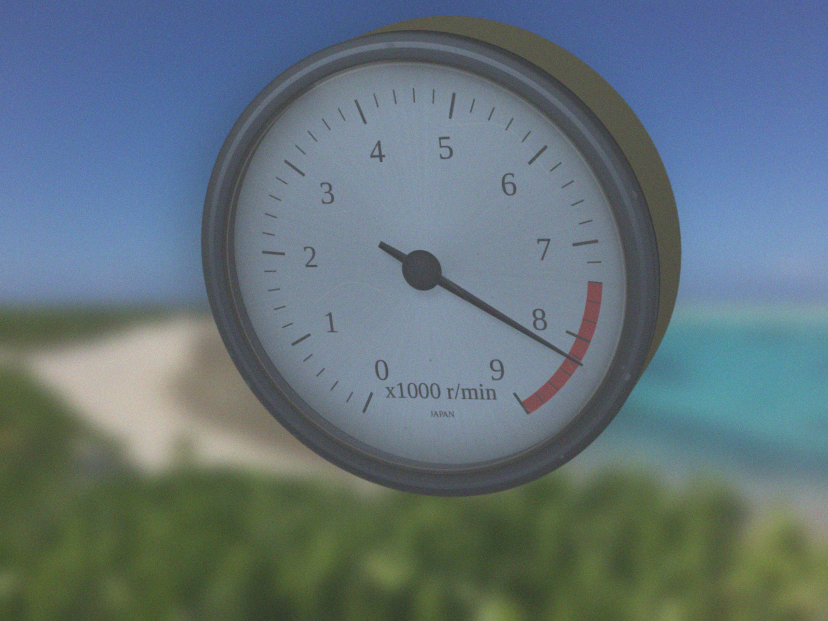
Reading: 8200 rpm
